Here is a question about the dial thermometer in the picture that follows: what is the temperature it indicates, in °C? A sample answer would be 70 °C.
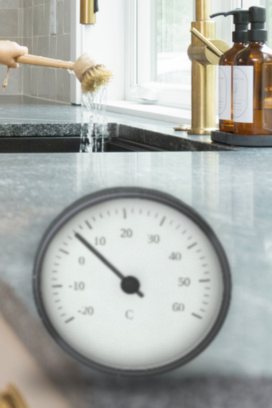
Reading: 6 °C
